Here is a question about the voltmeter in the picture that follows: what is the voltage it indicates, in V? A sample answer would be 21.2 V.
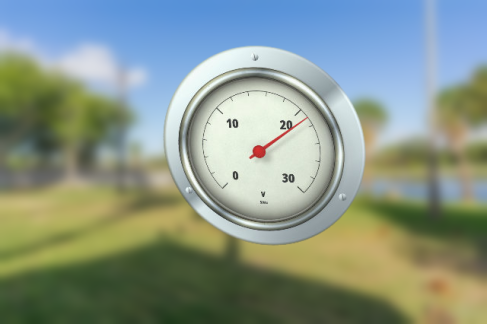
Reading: 21 V
